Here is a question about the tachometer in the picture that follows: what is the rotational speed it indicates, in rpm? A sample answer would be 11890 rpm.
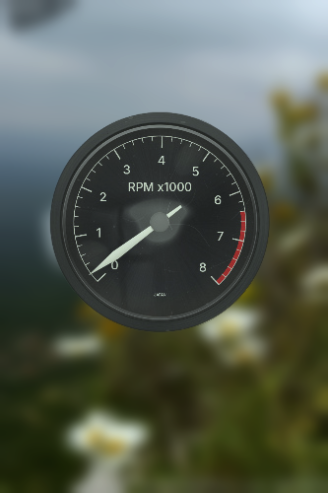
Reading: 200 rpm
